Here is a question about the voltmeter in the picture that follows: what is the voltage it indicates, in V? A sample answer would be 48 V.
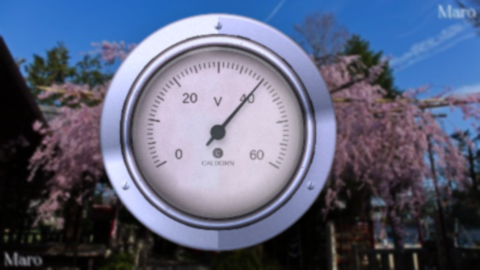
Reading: 40 V
